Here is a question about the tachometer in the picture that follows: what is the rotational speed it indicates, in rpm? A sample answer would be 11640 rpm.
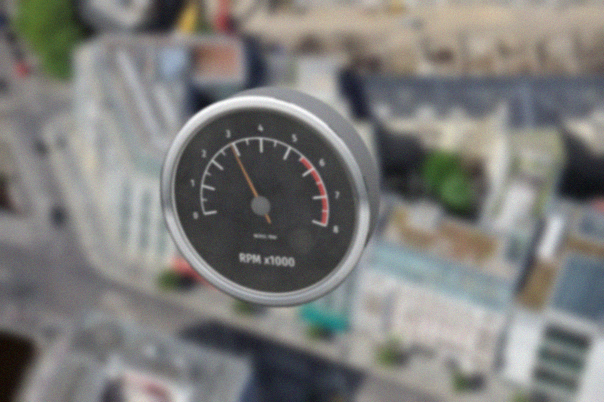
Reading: 3000 rpm
